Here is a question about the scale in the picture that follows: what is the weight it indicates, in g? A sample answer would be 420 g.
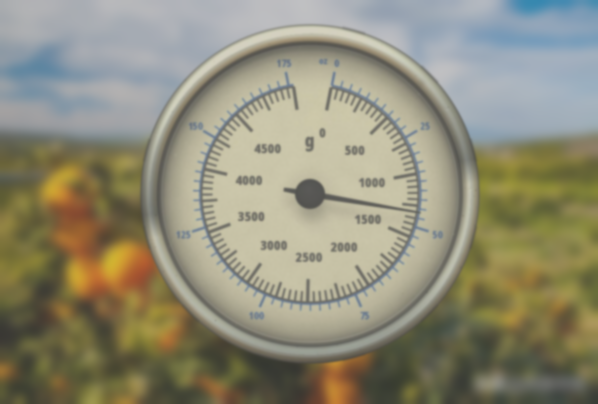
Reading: 1300 g
